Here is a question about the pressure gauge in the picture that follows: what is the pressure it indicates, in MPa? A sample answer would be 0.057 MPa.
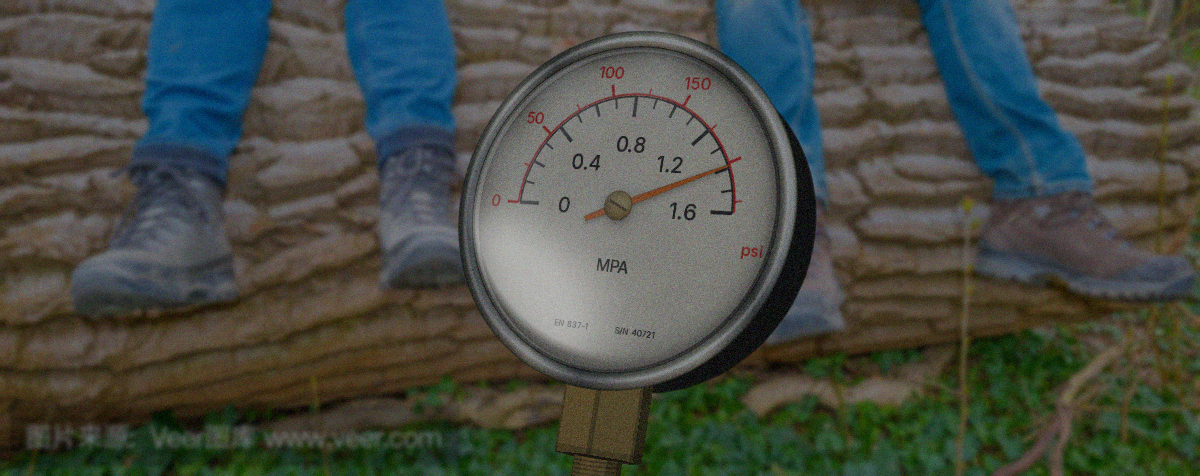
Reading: 1.4 MPa
